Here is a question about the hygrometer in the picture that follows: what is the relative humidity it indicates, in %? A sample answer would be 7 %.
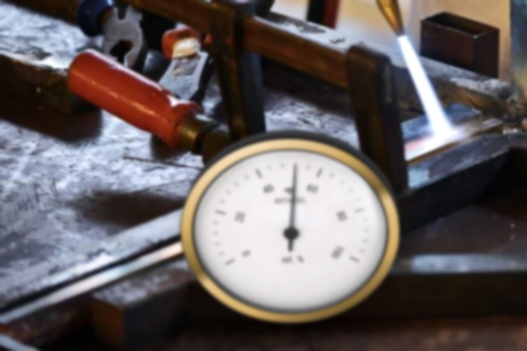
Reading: 52 %
